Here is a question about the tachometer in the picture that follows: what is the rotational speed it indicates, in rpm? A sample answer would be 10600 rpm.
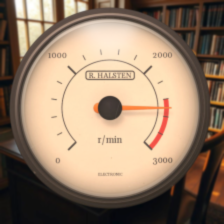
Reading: 2500 rpm
